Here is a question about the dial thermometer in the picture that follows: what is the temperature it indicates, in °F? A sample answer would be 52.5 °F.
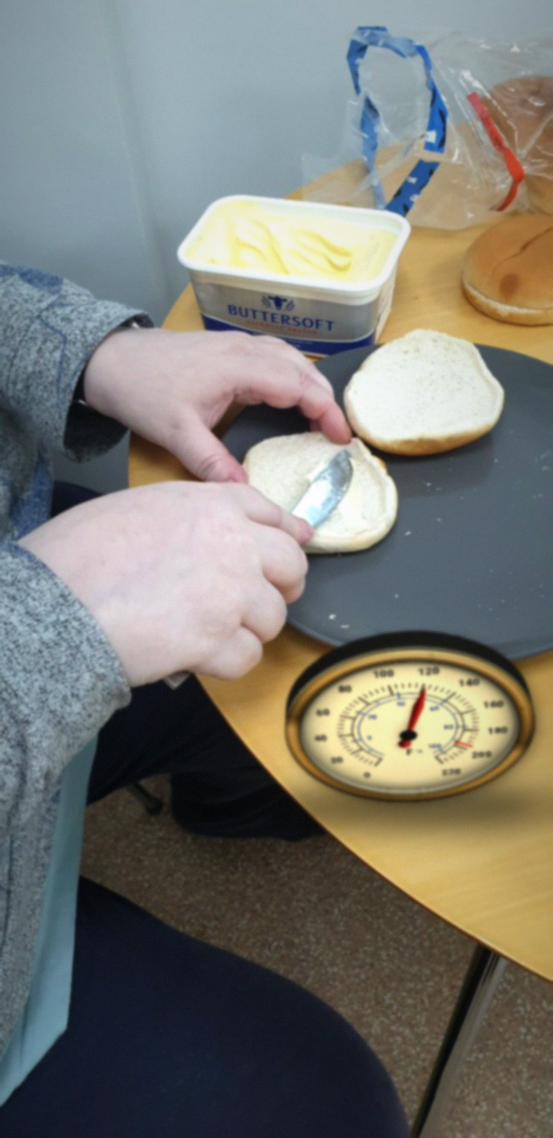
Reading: 120 °F
